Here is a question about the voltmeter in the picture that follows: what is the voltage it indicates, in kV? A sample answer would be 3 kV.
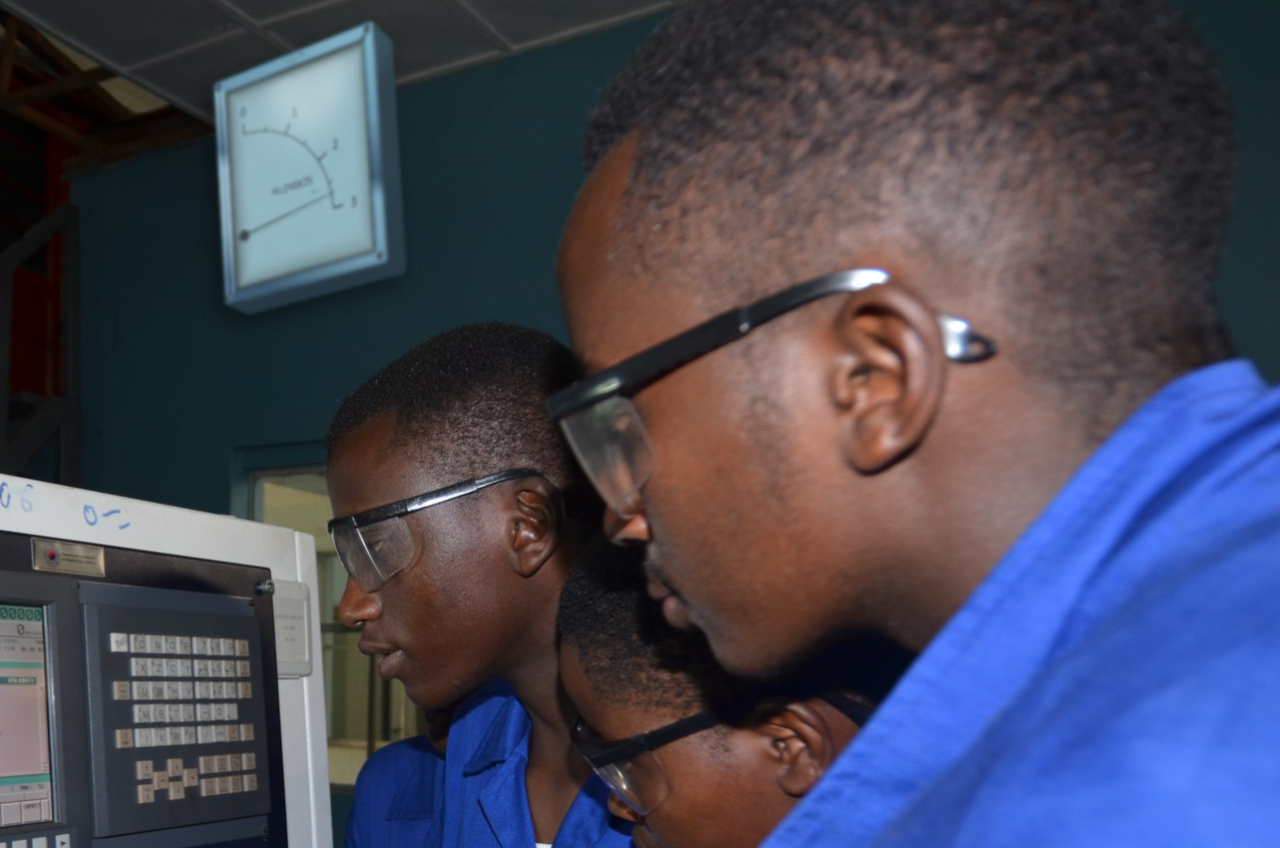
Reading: 2.75 kV
